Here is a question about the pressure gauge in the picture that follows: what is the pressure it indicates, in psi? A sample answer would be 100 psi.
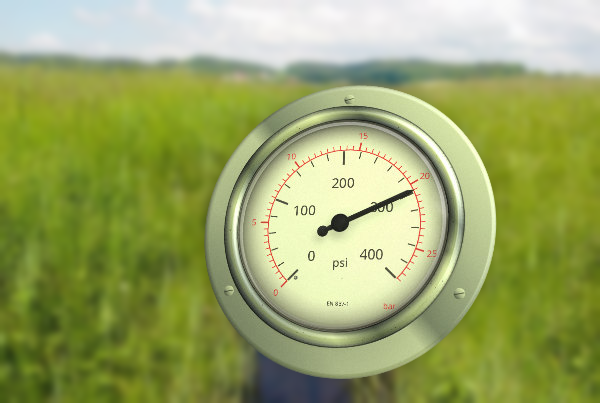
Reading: 300 psi
